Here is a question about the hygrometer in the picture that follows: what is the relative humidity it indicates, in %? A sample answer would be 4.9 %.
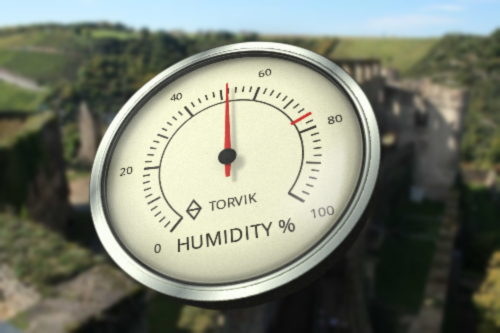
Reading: 52 %
